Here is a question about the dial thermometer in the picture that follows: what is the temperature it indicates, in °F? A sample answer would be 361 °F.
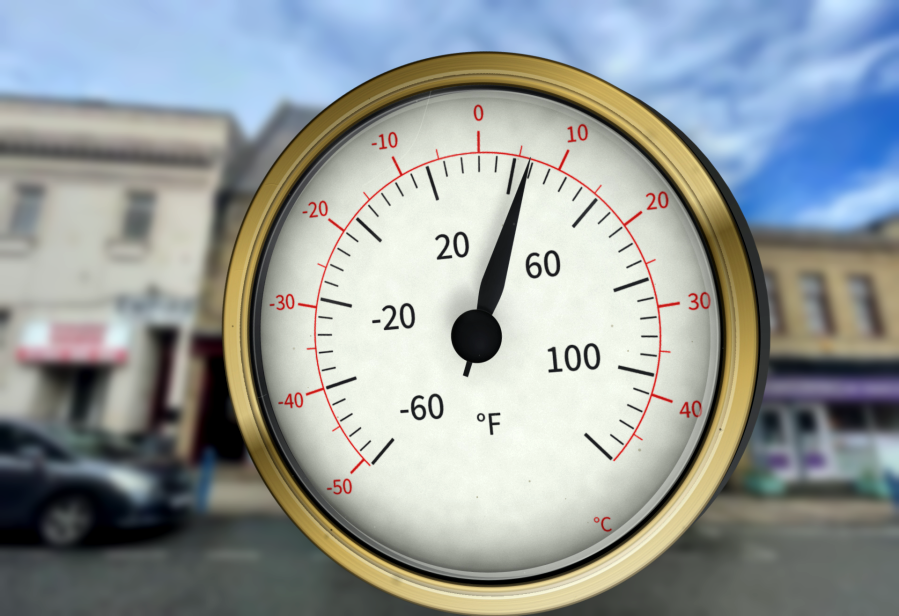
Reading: 44 °F
